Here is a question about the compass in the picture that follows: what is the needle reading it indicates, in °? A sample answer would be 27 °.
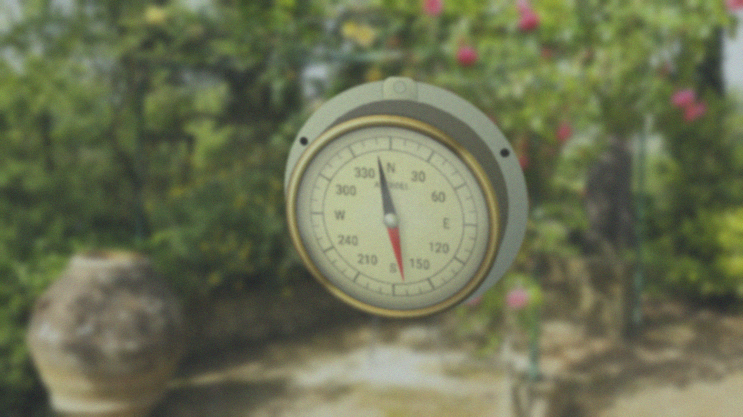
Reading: 170 °
